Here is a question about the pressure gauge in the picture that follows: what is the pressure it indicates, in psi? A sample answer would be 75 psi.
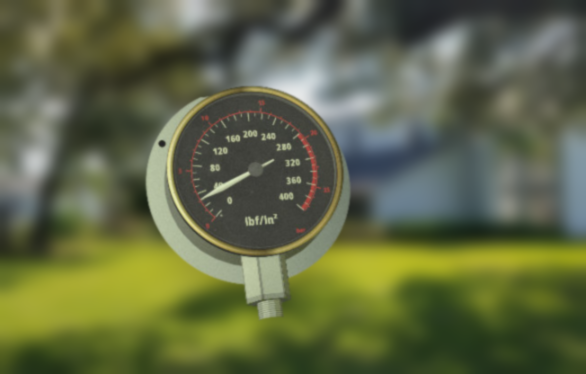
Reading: 30 psi
